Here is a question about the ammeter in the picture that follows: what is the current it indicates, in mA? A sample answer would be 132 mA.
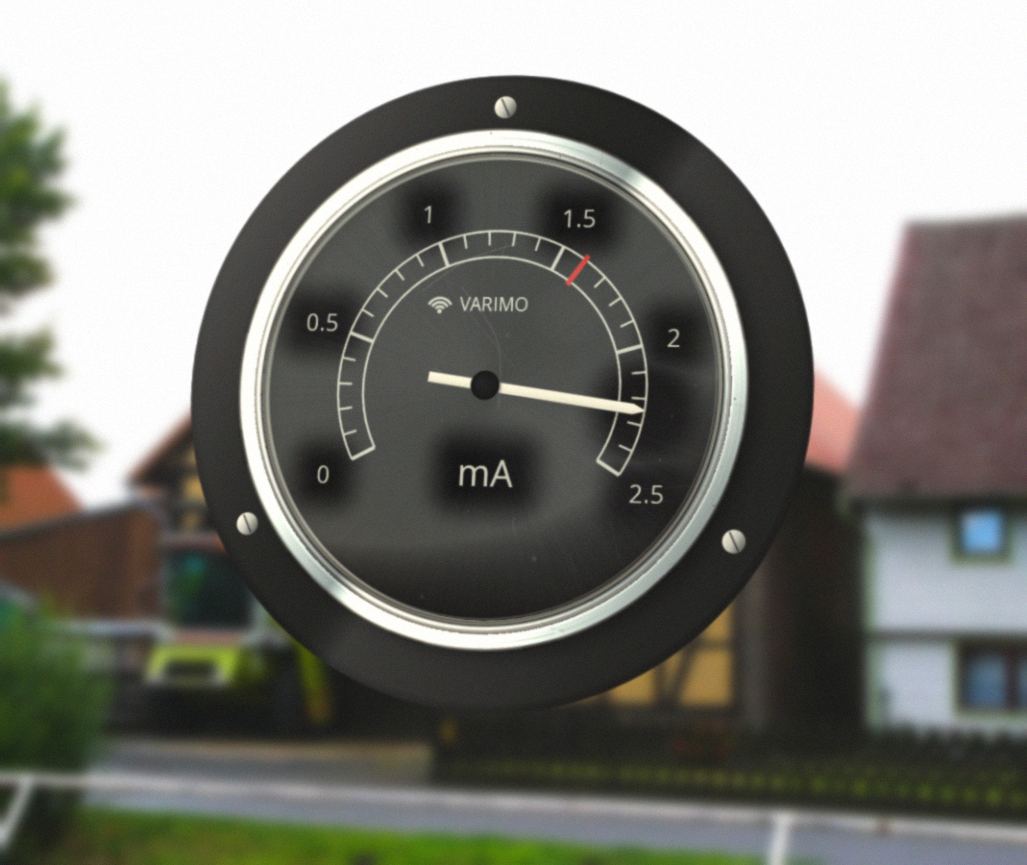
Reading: 2.25 mA
